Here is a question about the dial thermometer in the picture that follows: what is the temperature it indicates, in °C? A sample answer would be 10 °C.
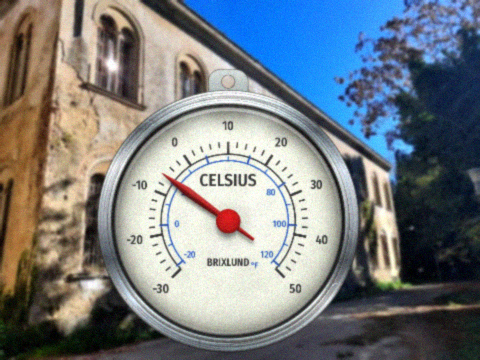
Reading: -6 °C
